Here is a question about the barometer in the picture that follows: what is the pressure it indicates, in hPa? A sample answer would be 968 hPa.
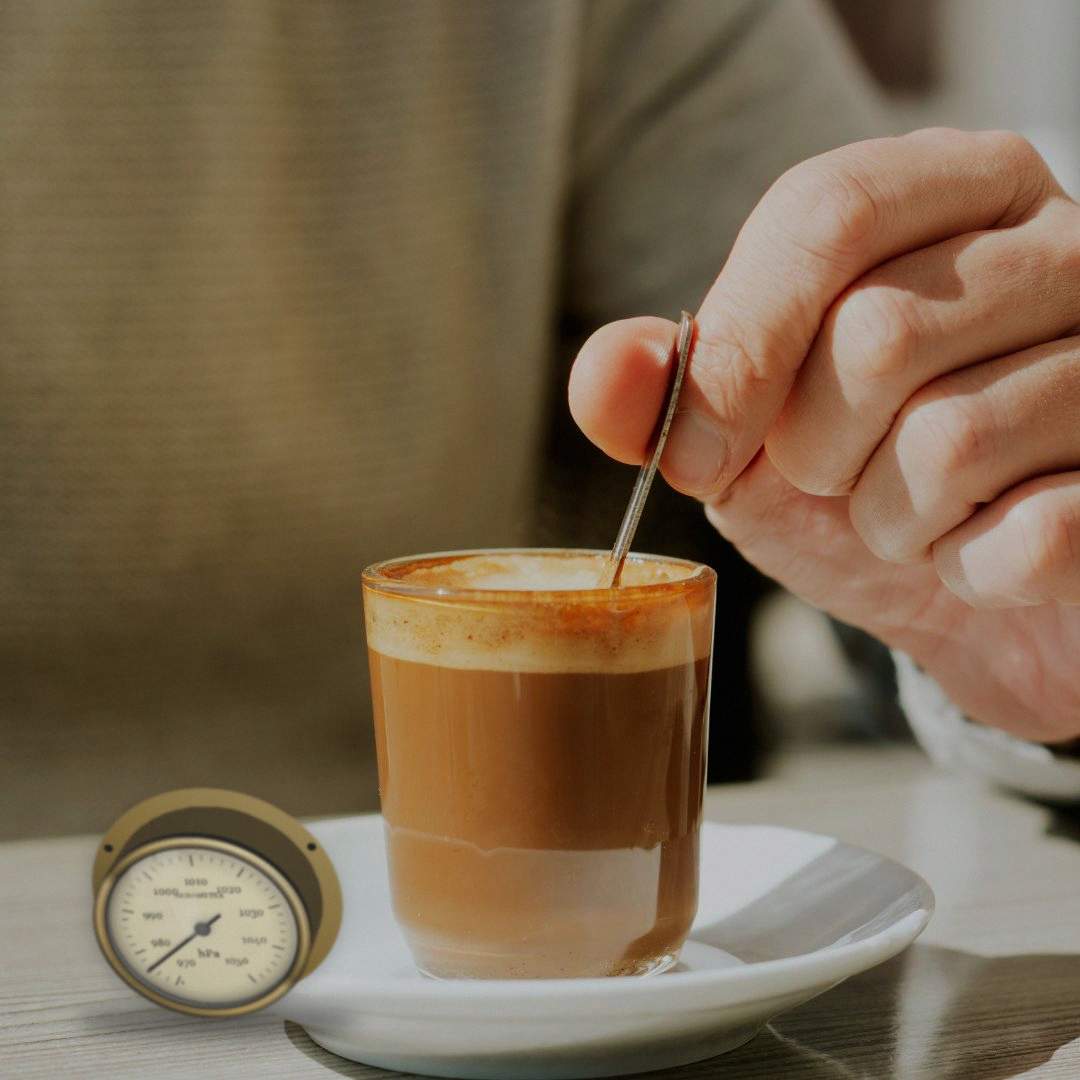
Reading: 976 hPa
